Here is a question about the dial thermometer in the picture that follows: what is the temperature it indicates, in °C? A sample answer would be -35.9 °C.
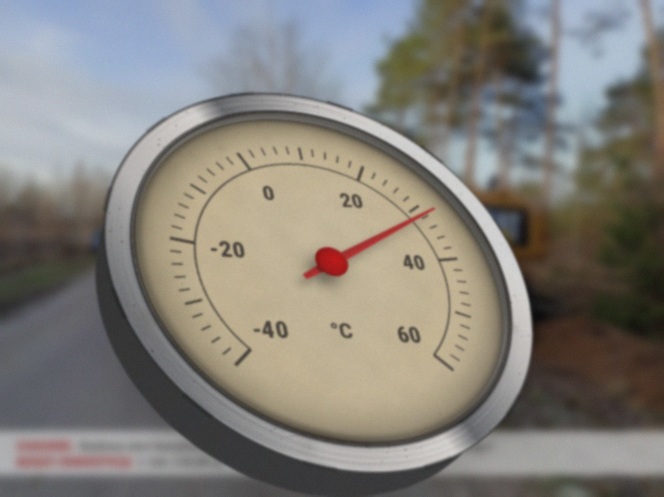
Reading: 32 °C
